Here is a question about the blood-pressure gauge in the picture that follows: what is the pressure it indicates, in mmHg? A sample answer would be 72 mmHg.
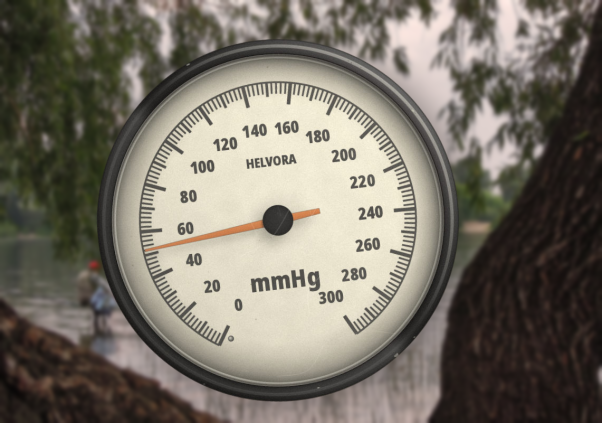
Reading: 52 mmHg
